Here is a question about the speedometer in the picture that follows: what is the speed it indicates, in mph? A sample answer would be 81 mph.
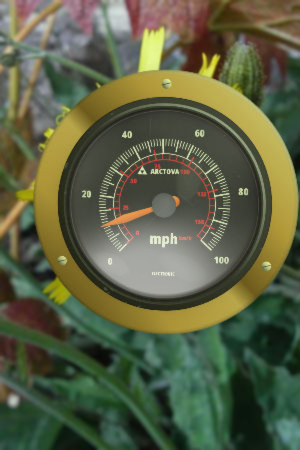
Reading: 10 mph
